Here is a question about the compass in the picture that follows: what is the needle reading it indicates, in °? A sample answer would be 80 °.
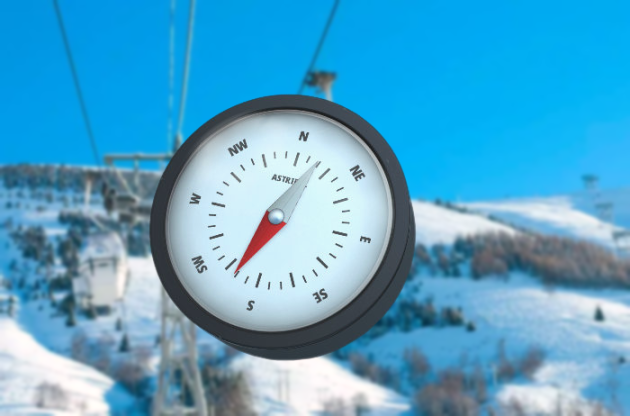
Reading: 200 °
